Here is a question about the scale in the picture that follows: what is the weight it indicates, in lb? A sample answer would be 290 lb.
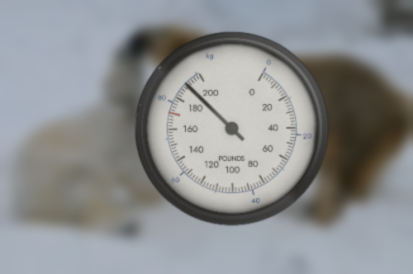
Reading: 190 lb
